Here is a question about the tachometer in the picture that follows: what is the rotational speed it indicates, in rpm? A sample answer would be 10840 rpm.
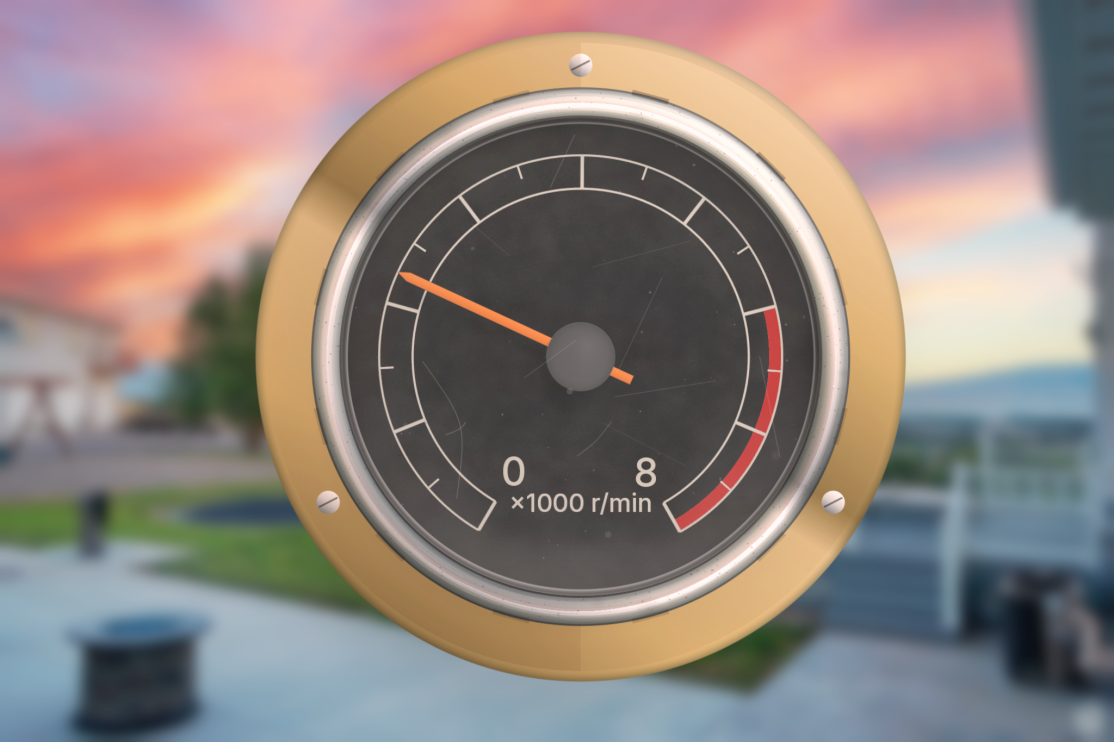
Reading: 2250 rpm
